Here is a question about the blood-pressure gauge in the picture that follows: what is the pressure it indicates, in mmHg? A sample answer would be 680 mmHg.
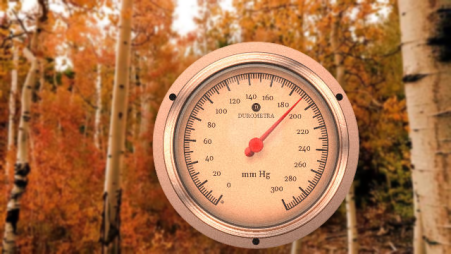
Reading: 190 mmHg
